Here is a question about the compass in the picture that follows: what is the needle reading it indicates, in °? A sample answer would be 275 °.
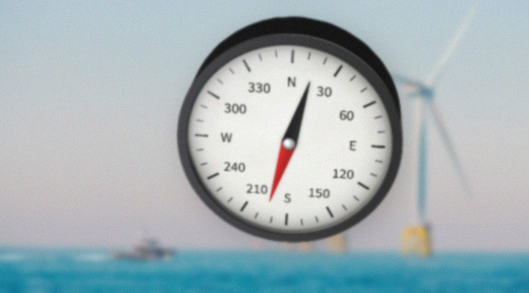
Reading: 195 °
